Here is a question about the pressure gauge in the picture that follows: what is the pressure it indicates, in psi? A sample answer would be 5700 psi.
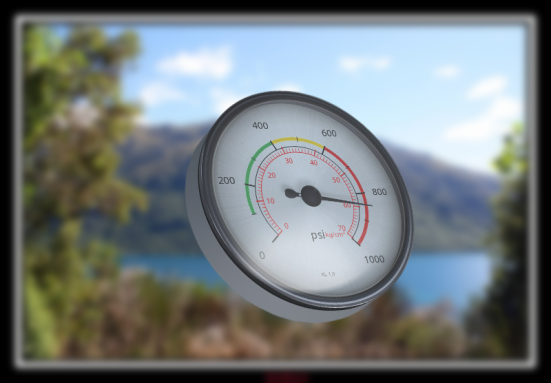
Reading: 850 psi
